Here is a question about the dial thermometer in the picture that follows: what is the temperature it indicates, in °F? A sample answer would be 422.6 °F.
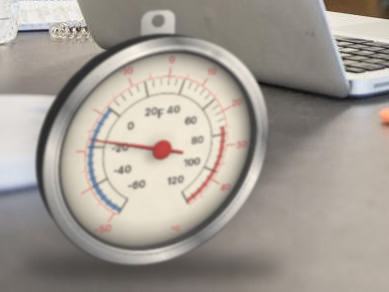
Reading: -16 °F
